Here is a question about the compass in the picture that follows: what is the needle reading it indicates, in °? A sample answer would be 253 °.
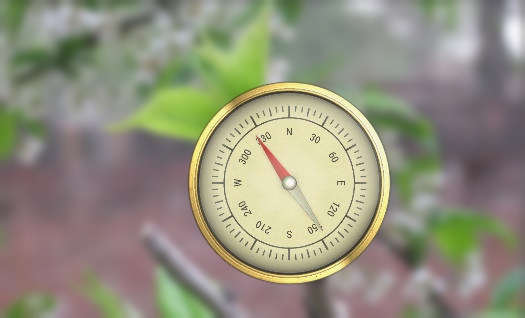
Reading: 325 °
